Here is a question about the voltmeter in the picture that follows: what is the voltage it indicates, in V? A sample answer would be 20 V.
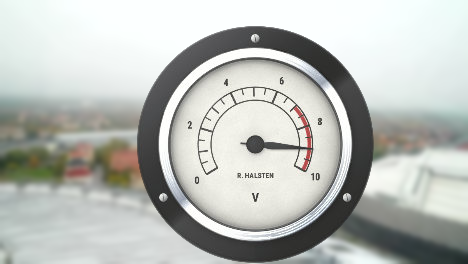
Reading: 9 V
